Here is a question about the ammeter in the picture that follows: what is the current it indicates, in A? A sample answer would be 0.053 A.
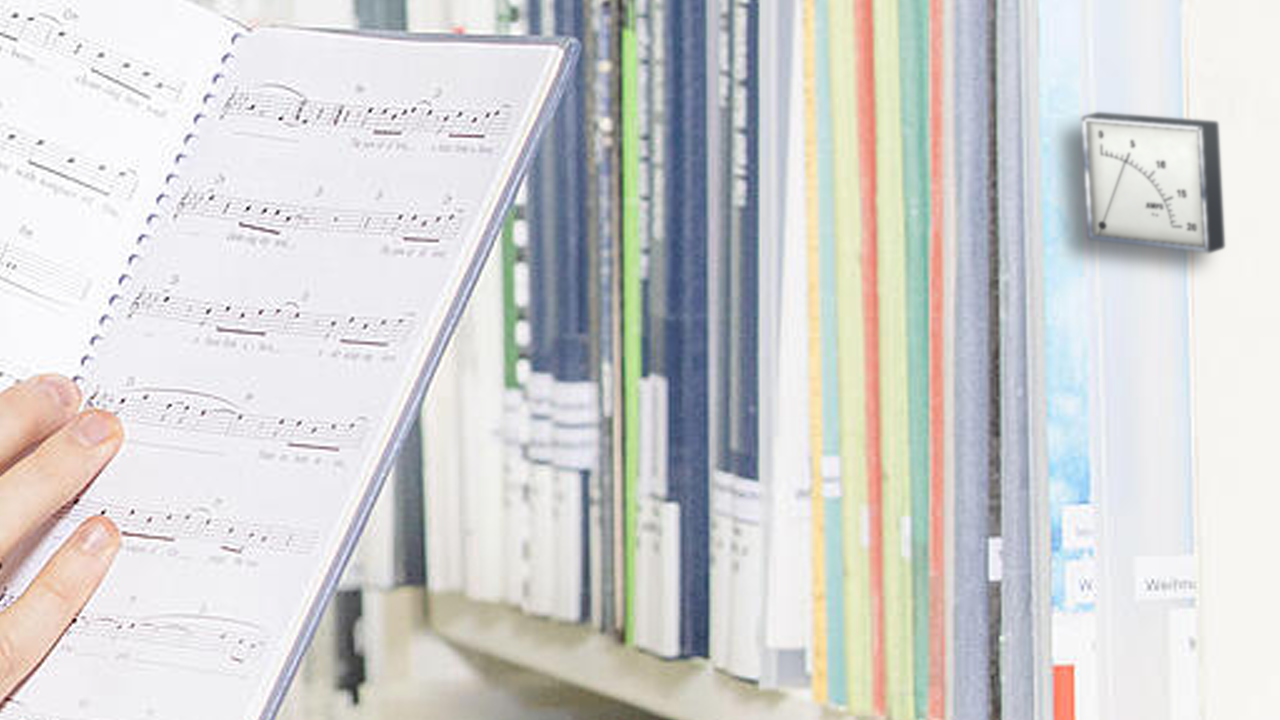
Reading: 5 A
